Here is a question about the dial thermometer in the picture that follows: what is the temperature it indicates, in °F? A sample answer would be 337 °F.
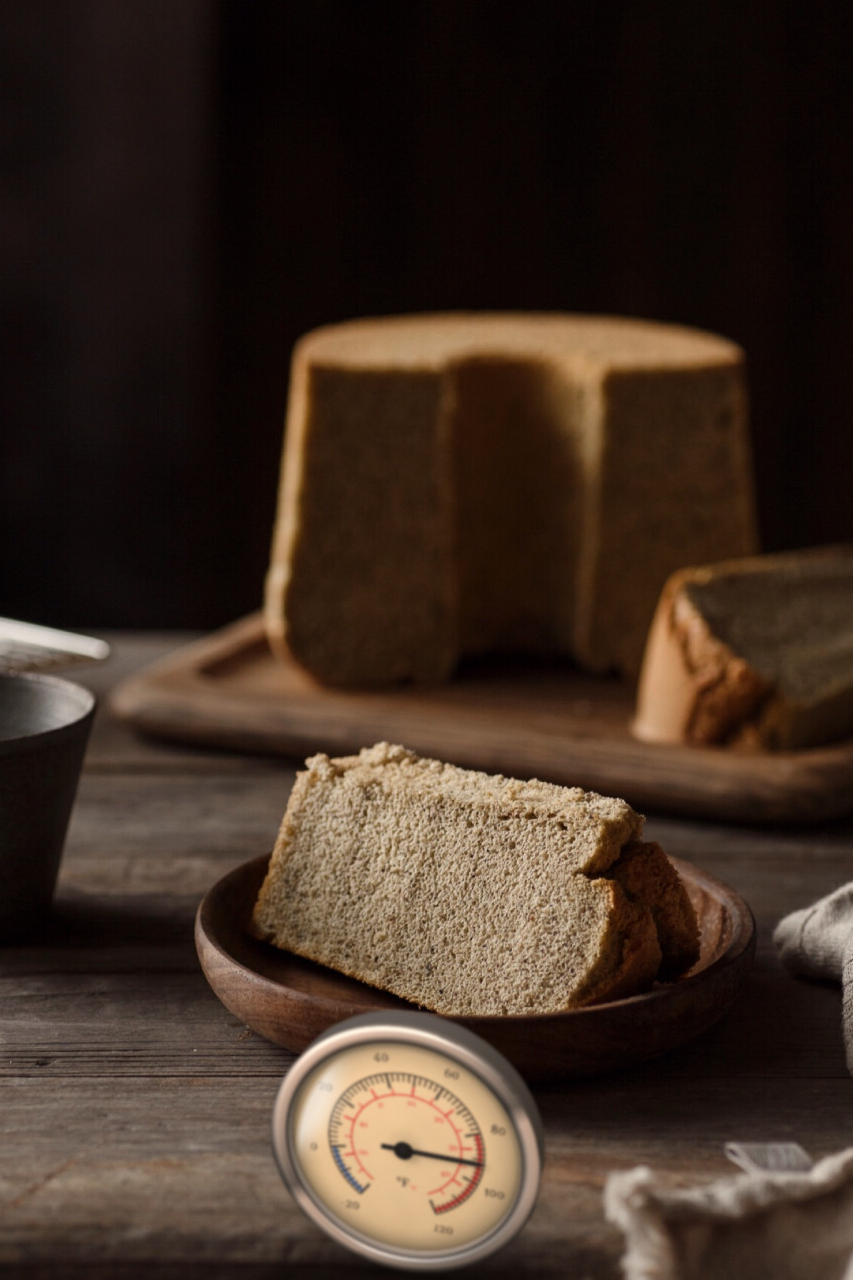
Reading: 90 °F
